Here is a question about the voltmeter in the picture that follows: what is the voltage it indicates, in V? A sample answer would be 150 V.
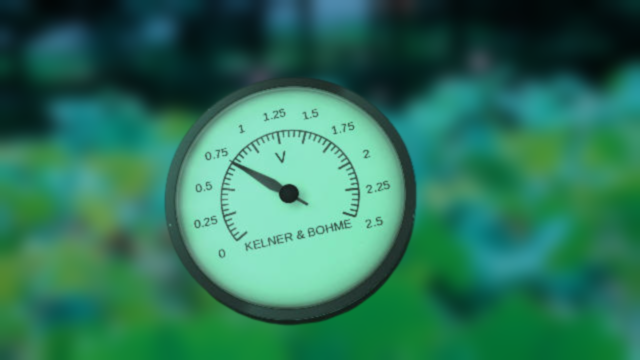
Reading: 0.75 V
